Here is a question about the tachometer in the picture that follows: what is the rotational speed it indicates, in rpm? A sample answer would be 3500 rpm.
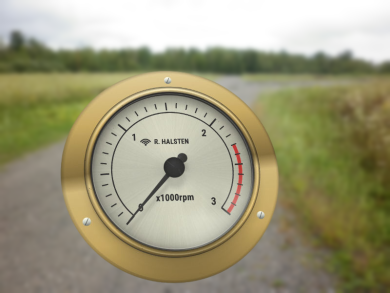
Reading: 0 rpm
